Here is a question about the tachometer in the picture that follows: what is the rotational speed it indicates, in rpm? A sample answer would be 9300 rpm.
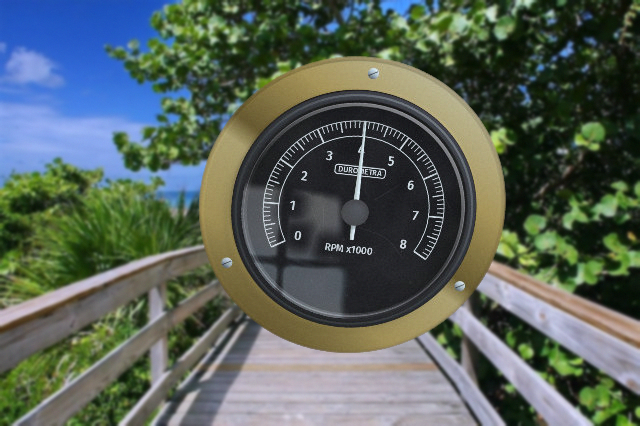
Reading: 4000 rpm
